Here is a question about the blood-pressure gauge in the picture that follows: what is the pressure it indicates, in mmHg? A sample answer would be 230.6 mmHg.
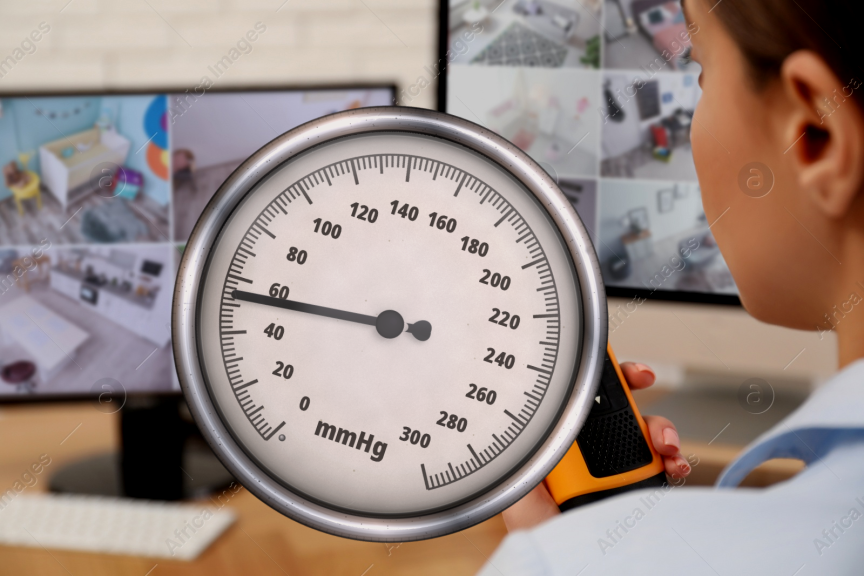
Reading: 54 mmHg
